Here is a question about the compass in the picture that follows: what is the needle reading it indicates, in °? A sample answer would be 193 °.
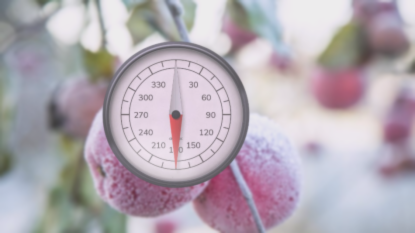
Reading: 180 °
